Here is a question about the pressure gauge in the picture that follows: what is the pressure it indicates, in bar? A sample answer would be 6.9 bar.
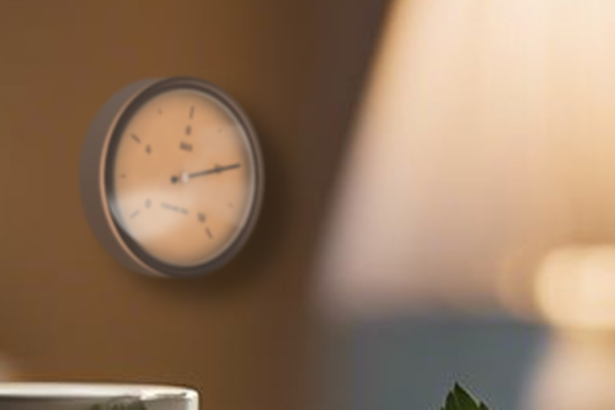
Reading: 12 bar
